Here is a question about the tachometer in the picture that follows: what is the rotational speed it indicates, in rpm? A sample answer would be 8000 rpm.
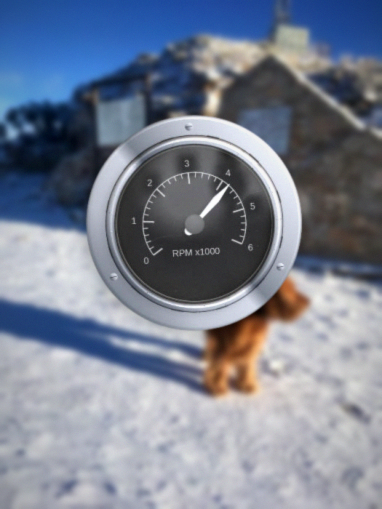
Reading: 4200 rpm
